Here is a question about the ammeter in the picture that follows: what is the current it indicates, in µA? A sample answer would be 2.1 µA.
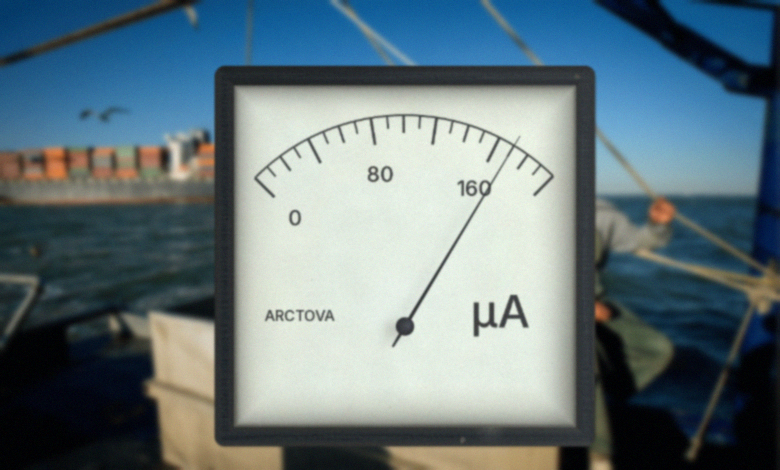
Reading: 170 µA
